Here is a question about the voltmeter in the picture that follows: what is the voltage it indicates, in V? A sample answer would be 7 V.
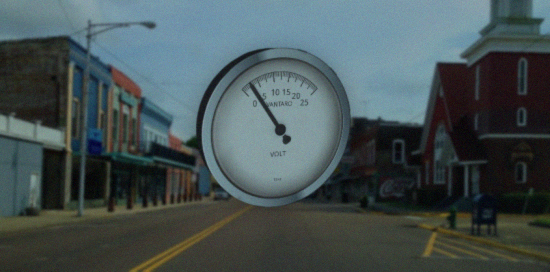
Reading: 2.5 V
